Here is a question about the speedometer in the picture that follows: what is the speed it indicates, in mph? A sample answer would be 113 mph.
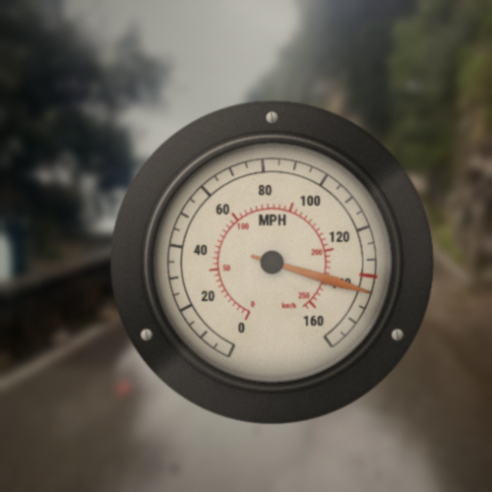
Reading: 140 mph
